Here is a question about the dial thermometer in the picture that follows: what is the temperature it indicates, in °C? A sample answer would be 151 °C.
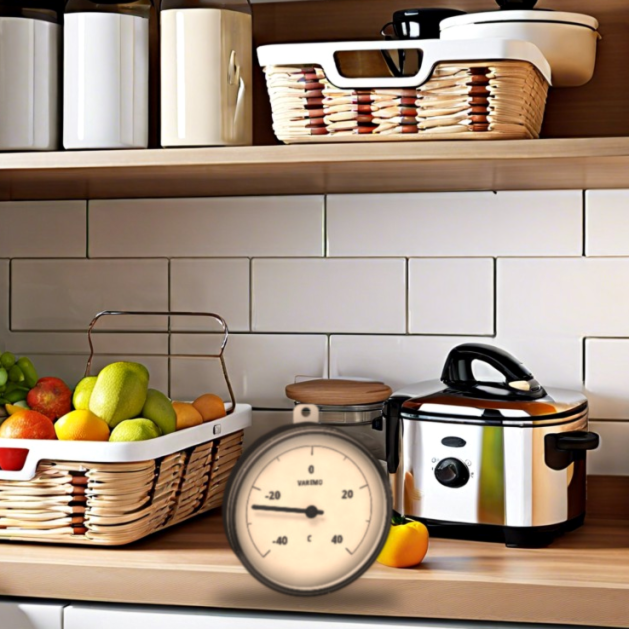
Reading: -25 °C
